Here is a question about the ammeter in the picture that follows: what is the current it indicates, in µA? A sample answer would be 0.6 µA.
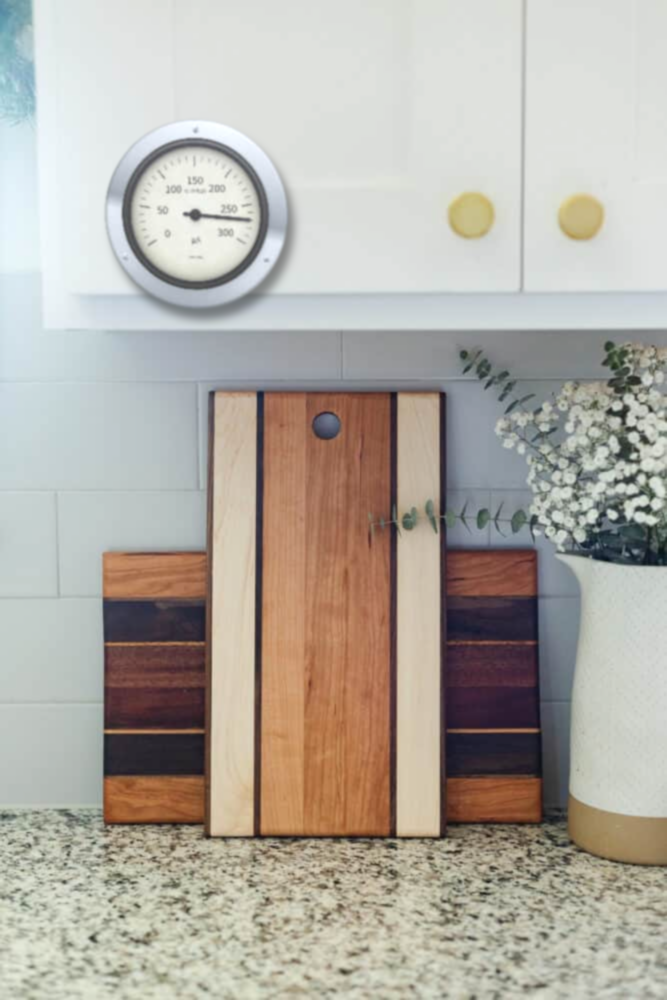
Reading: 270 µA
